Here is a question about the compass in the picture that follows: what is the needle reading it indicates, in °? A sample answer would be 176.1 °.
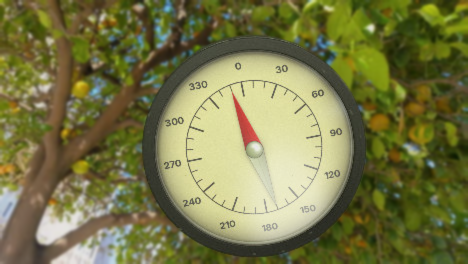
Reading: 350 °
